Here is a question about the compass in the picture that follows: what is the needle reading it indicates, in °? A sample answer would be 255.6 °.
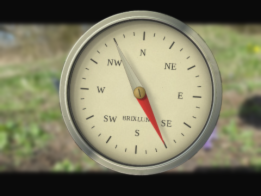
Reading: 150 °
